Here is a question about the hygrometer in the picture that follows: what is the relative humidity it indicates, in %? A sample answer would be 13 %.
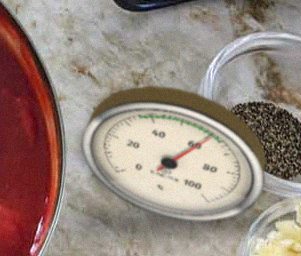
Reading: 60 %
